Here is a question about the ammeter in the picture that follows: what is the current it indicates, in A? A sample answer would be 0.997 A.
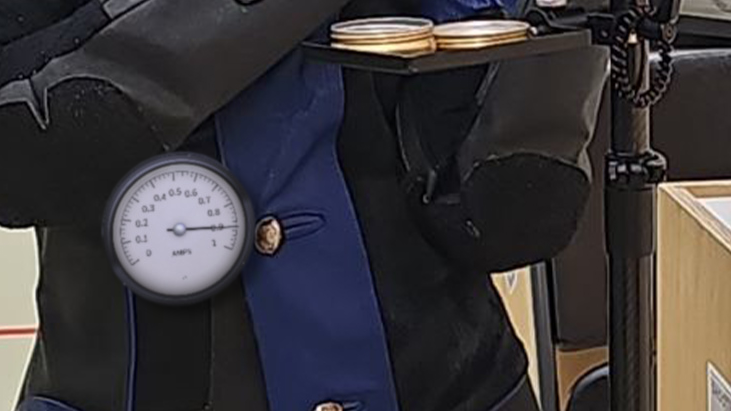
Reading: 0.9 A
